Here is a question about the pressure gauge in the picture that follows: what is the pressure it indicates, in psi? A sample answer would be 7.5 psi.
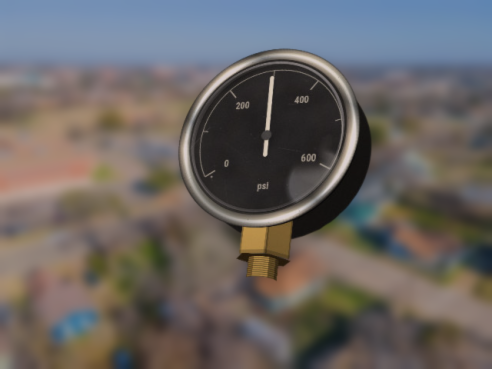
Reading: 300 psi
